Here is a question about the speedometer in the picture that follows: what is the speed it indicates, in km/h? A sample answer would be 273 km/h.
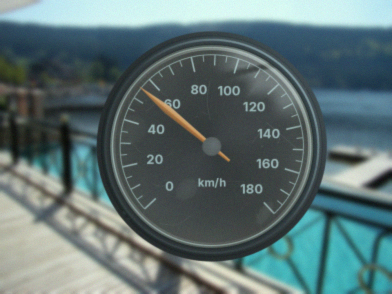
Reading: 55 km/h
